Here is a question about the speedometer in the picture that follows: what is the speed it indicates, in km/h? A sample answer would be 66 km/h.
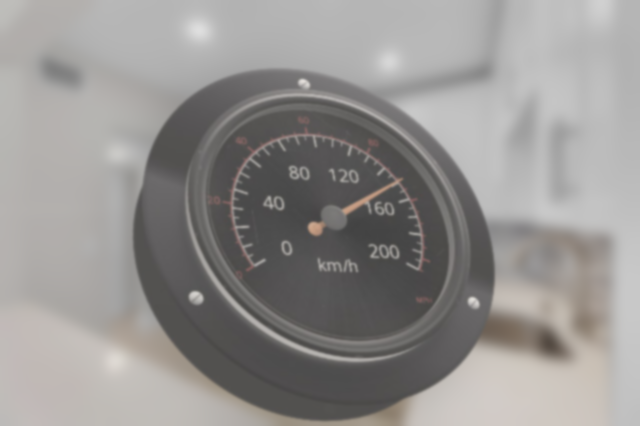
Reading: 150 km/h
